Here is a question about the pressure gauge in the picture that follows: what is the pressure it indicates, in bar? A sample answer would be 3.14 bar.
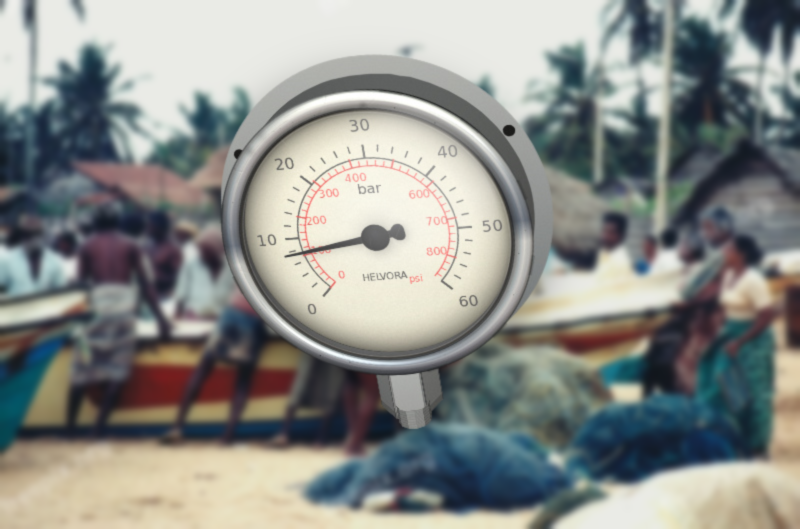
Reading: 8 bar
